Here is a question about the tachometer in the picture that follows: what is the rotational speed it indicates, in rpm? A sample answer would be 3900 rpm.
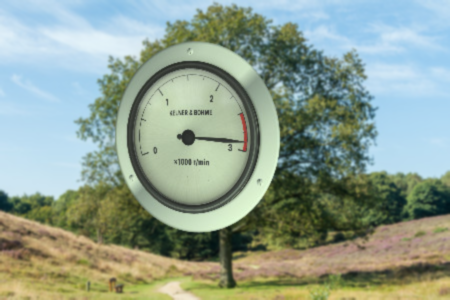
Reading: 2875 rpm
